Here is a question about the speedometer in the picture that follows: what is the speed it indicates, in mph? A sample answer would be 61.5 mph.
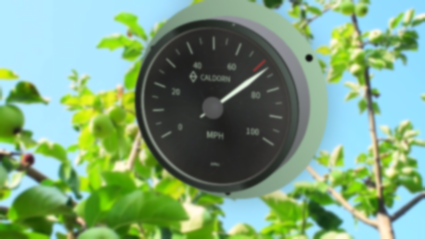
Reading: 72.5 mph
